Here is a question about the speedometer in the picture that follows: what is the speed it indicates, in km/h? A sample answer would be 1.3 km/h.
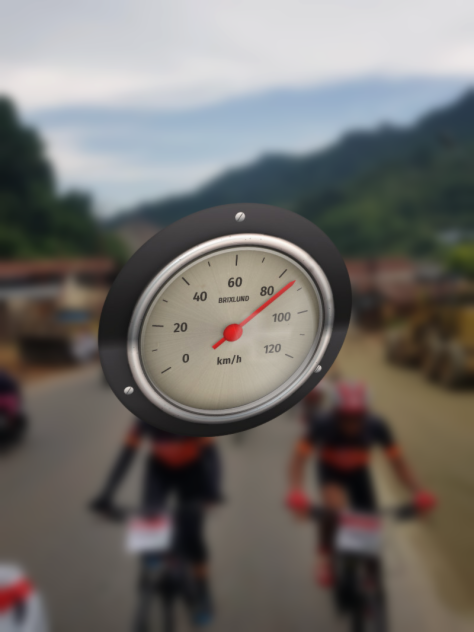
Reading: 85 km/h
